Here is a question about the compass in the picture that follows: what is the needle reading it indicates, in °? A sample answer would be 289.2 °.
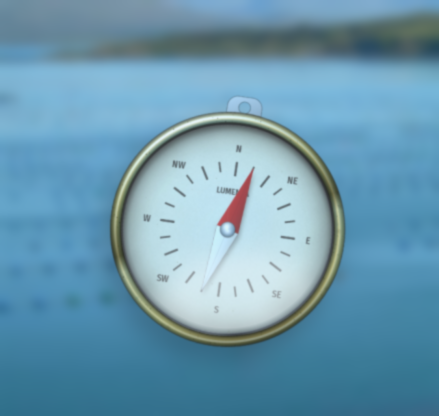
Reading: 15 °
